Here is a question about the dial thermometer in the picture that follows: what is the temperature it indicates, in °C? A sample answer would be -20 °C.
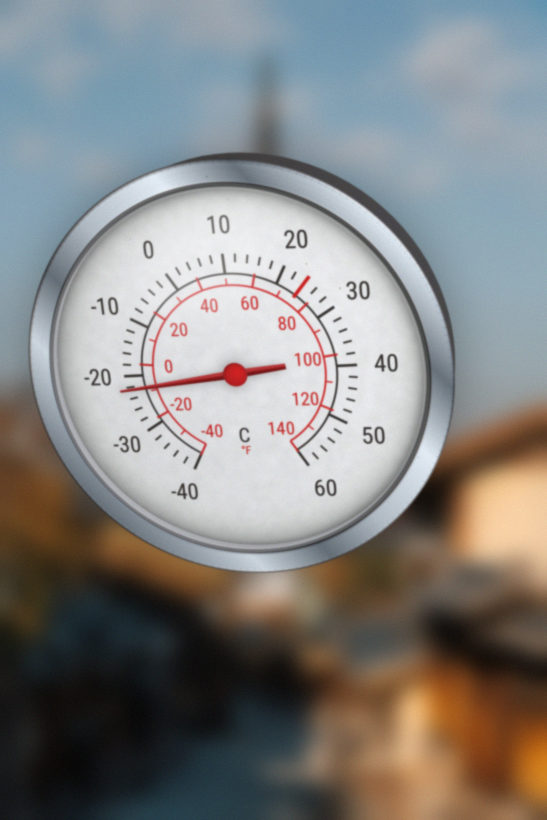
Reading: -22 °C
